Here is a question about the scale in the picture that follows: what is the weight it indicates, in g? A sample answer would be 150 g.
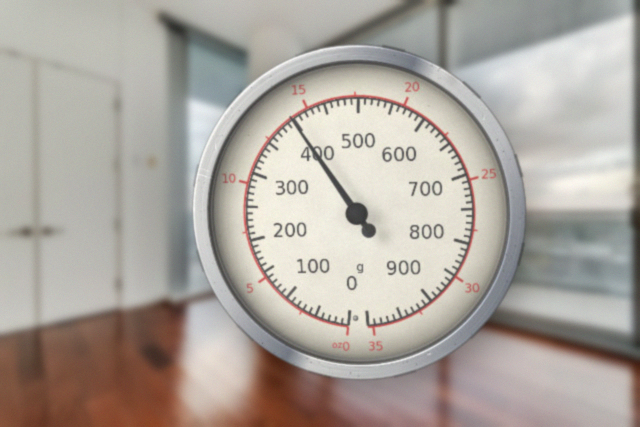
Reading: 400 g
